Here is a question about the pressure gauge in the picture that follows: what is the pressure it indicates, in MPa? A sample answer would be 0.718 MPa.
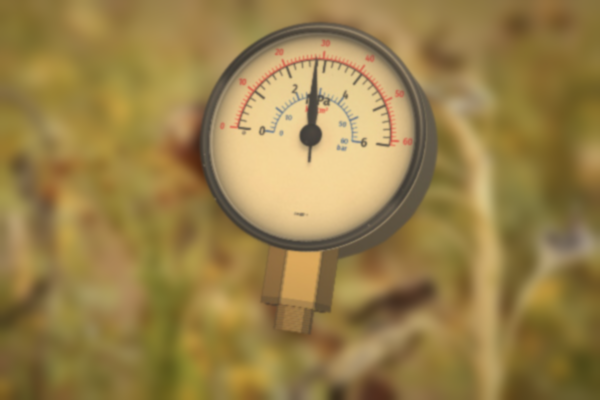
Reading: 2.8 MPa
